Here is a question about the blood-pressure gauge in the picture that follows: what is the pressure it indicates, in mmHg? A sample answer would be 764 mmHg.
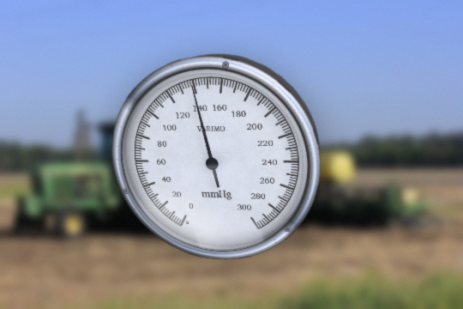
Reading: 140 mmHg
